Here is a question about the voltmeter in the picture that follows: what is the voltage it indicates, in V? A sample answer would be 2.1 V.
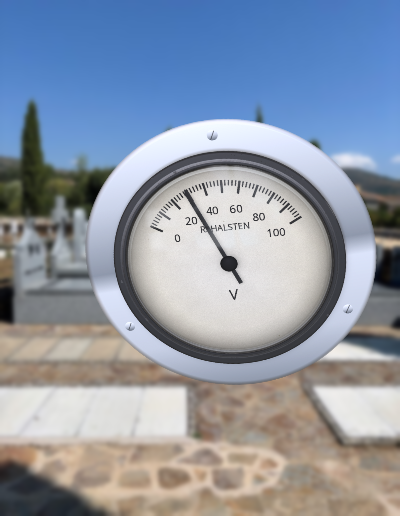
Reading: 30 V
